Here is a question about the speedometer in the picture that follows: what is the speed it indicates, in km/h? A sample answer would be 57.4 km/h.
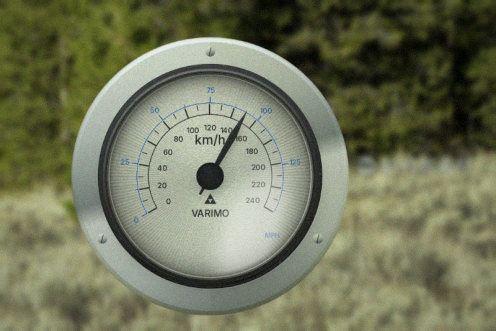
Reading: 150 km/h
